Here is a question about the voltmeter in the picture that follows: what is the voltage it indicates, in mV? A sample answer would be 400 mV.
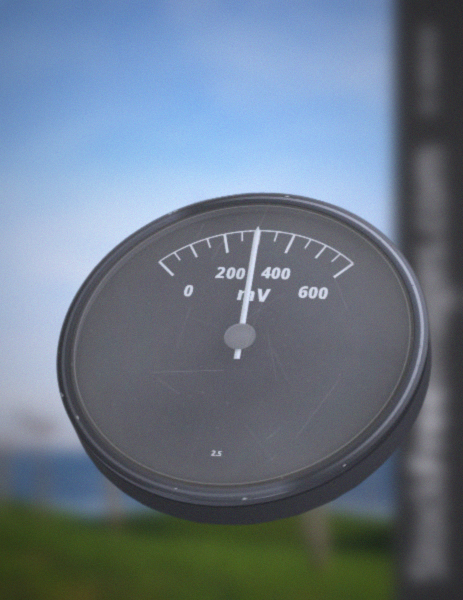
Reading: 300 mV
